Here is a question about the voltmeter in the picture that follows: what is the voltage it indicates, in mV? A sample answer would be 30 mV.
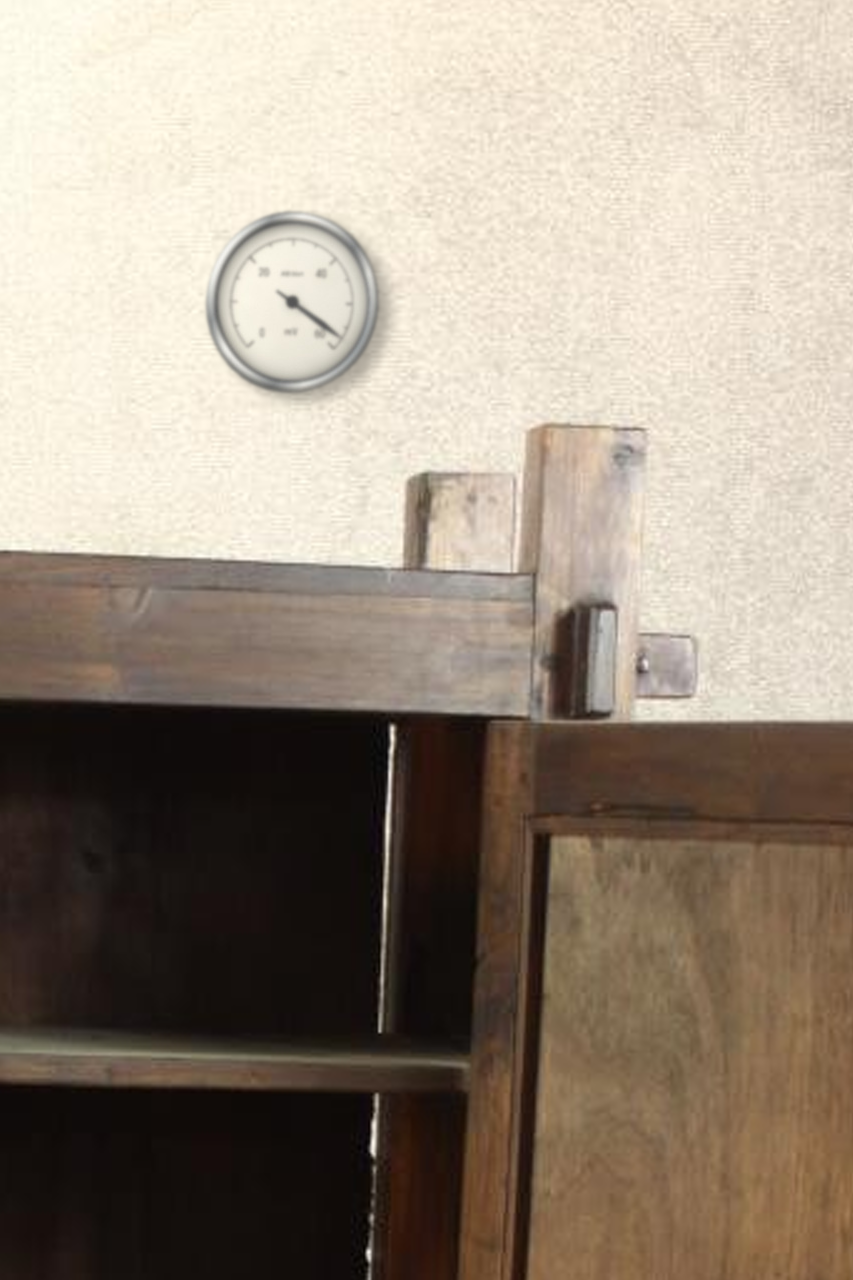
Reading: 57.5 mV
